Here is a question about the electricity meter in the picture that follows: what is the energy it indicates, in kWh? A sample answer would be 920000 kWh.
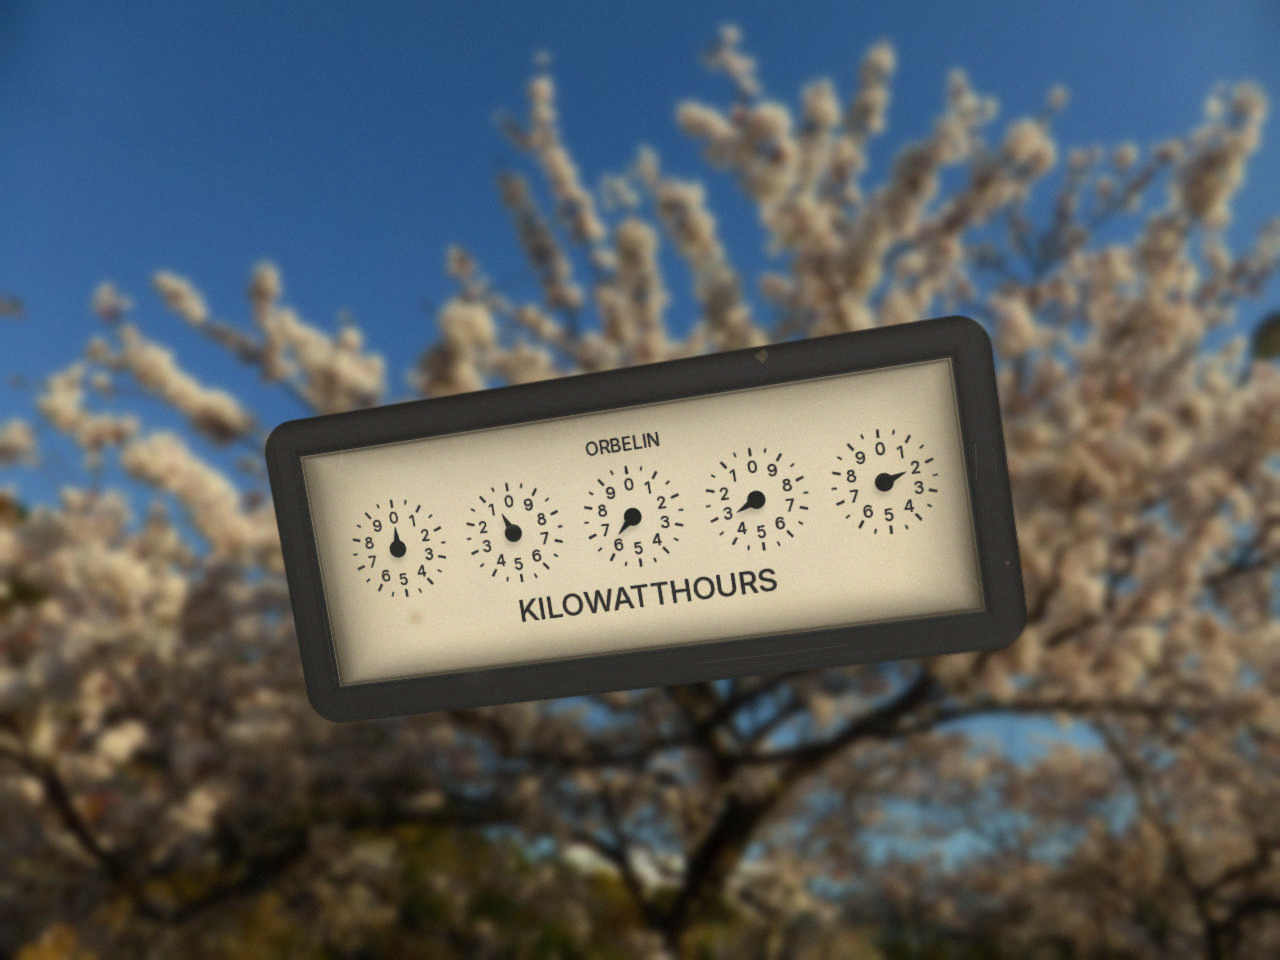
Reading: 632 kWh
